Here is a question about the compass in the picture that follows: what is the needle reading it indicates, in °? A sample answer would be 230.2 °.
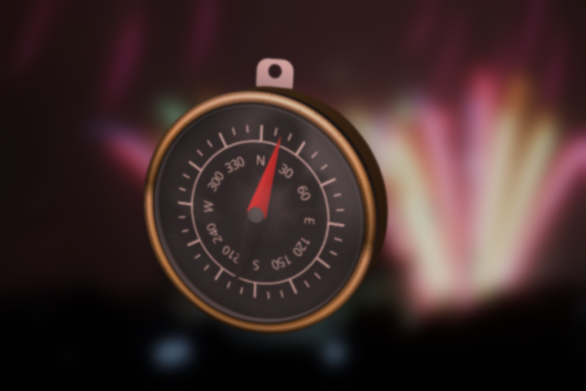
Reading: 15 °
